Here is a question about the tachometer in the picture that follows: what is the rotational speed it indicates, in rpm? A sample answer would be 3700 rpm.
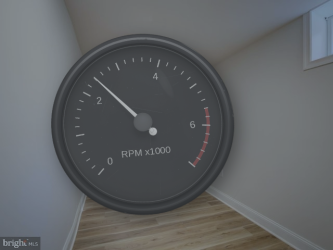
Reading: 2400 rpm
